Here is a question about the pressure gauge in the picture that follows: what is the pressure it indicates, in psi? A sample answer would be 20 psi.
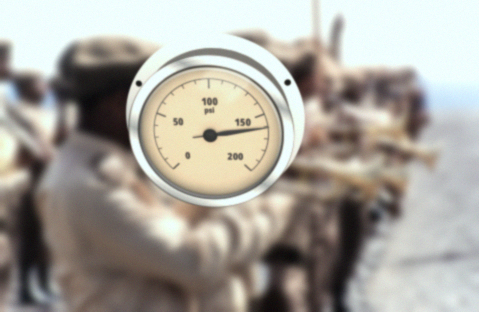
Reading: 160 psi
